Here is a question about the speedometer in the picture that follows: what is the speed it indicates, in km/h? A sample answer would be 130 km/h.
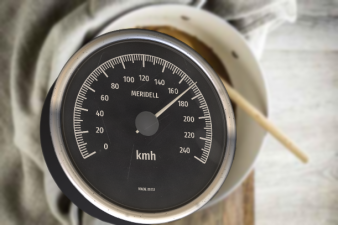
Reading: 170 km/h
